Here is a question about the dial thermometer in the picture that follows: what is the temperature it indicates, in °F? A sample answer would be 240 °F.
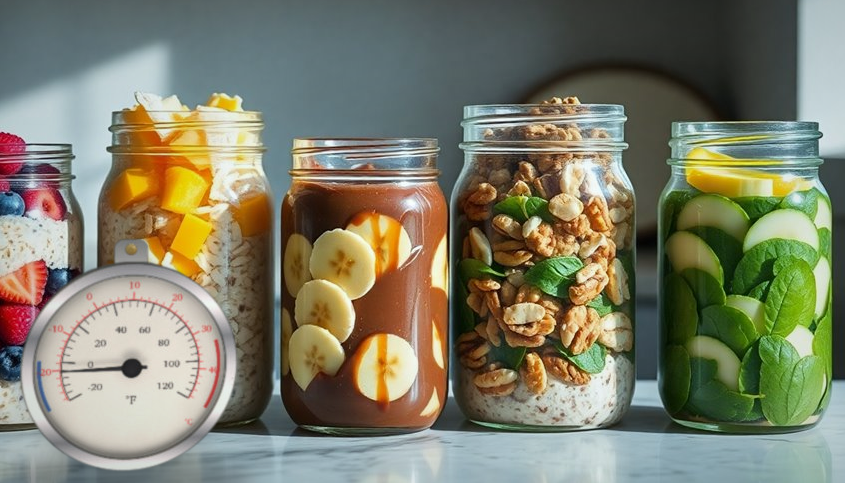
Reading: -4 °F
